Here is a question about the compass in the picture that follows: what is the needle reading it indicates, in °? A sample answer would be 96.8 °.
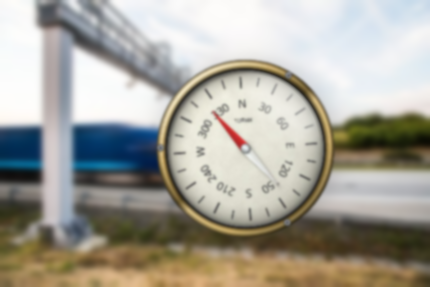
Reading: 322.5 °
